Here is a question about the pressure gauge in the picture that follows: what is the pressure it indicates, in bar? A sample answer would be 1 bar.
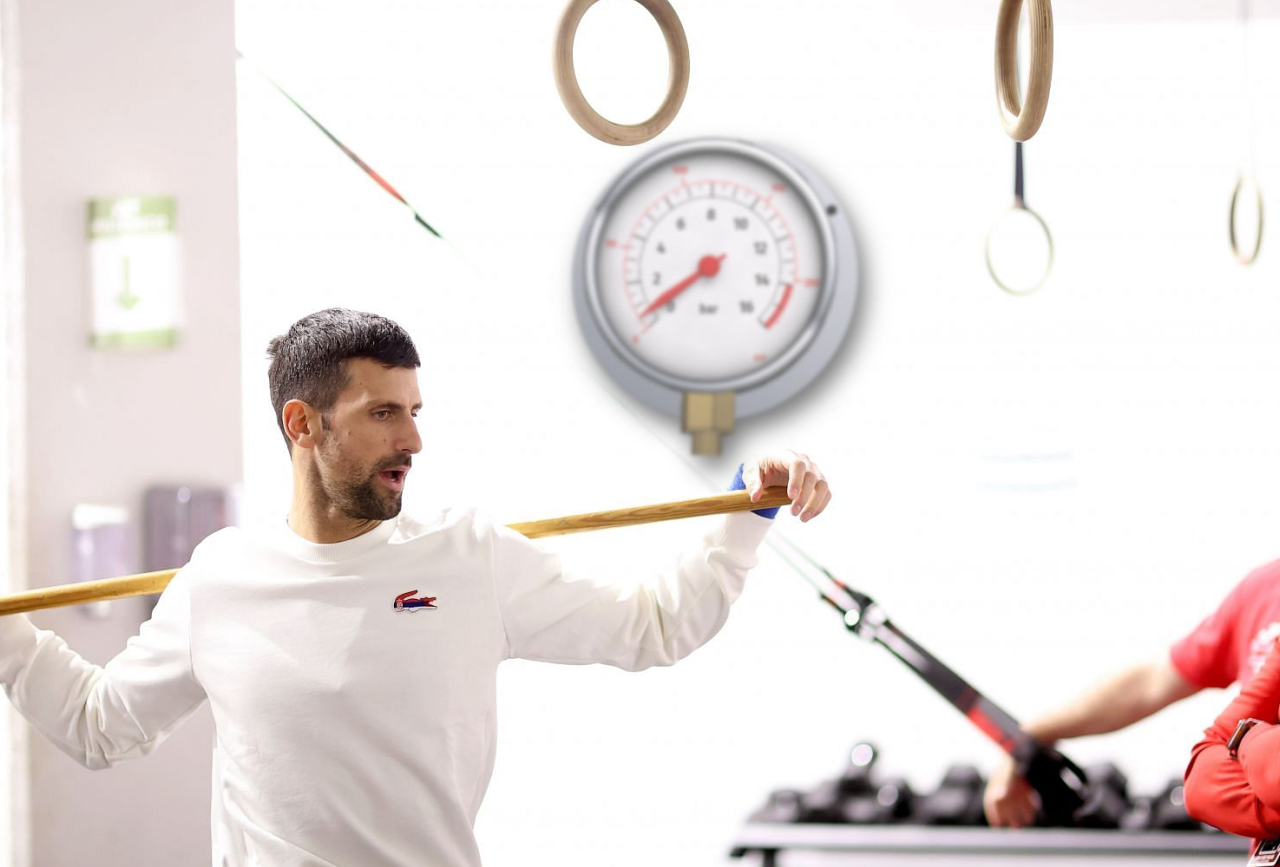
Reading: 0.5 bar
